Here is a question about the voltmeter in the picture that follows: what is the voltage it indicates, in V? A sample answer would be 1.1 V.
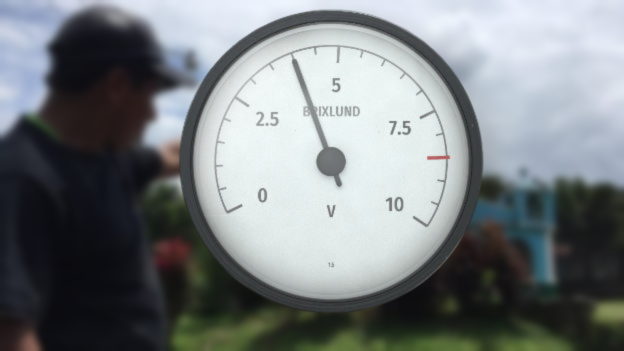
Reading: 4 V
